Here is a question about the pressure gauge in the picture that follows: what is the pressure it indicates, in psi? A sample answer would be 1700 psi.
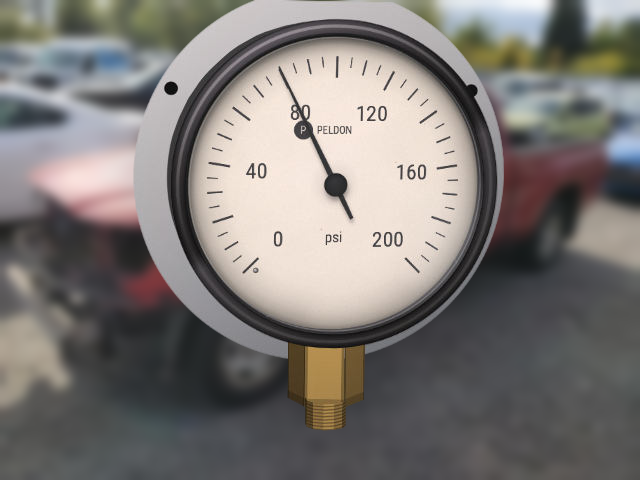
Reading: 80 psi
